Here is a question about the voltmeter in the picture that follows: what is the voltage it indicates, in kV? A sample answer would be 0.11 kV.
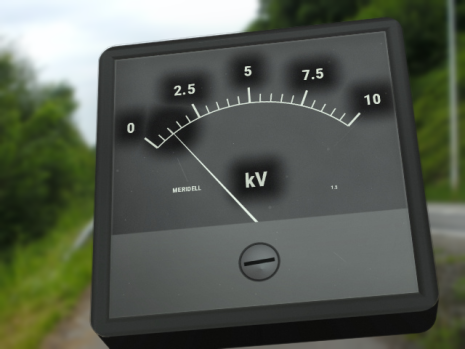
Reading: 1 kV
